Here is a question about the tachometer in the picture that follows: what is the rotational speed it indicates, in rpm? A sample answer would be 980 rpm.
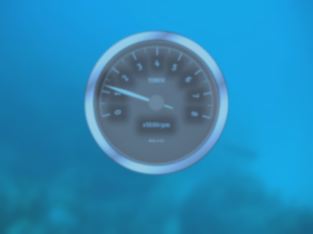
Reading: 1250 rpm
